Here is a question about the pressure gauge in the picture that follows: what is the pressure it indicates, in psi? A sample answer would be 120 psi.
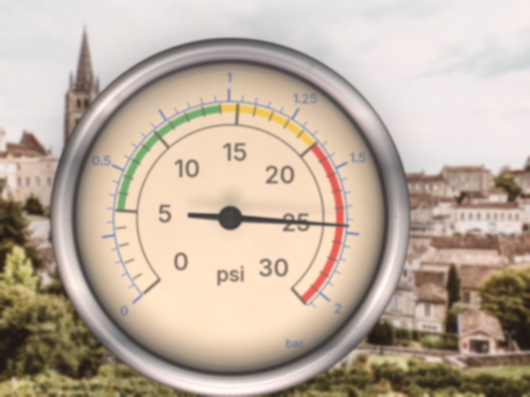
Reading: 25 psi
